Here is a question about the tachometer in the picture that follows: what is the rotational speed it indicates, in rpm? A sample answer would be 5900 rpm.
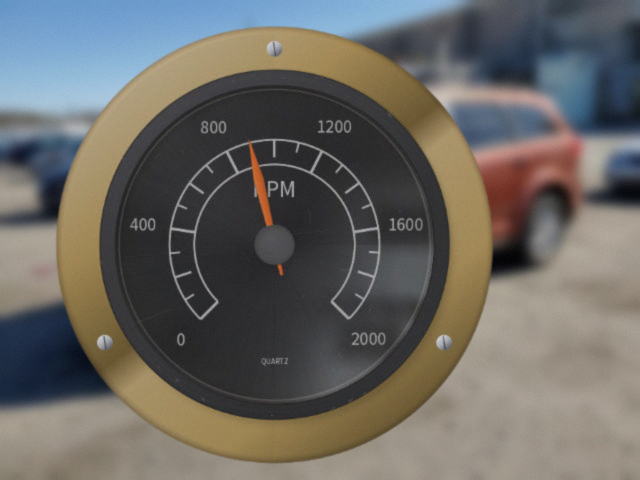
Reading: 900 rpm
